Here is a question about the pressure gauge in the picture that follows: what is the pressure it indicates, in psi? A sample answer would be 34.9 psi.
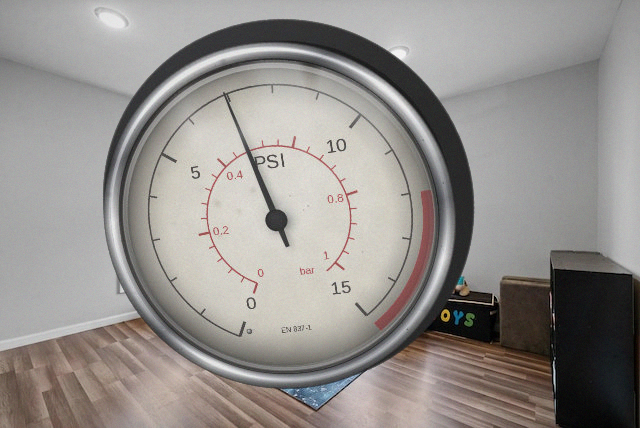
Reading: 7 psi
